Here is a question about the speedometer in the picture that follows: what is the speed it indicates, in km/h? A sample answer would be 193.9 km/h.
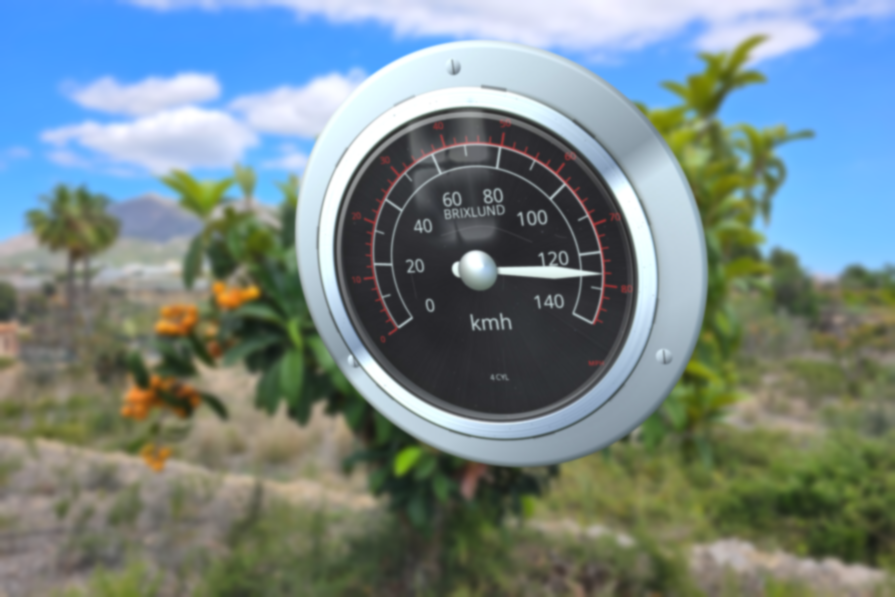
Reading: 125 km/h
